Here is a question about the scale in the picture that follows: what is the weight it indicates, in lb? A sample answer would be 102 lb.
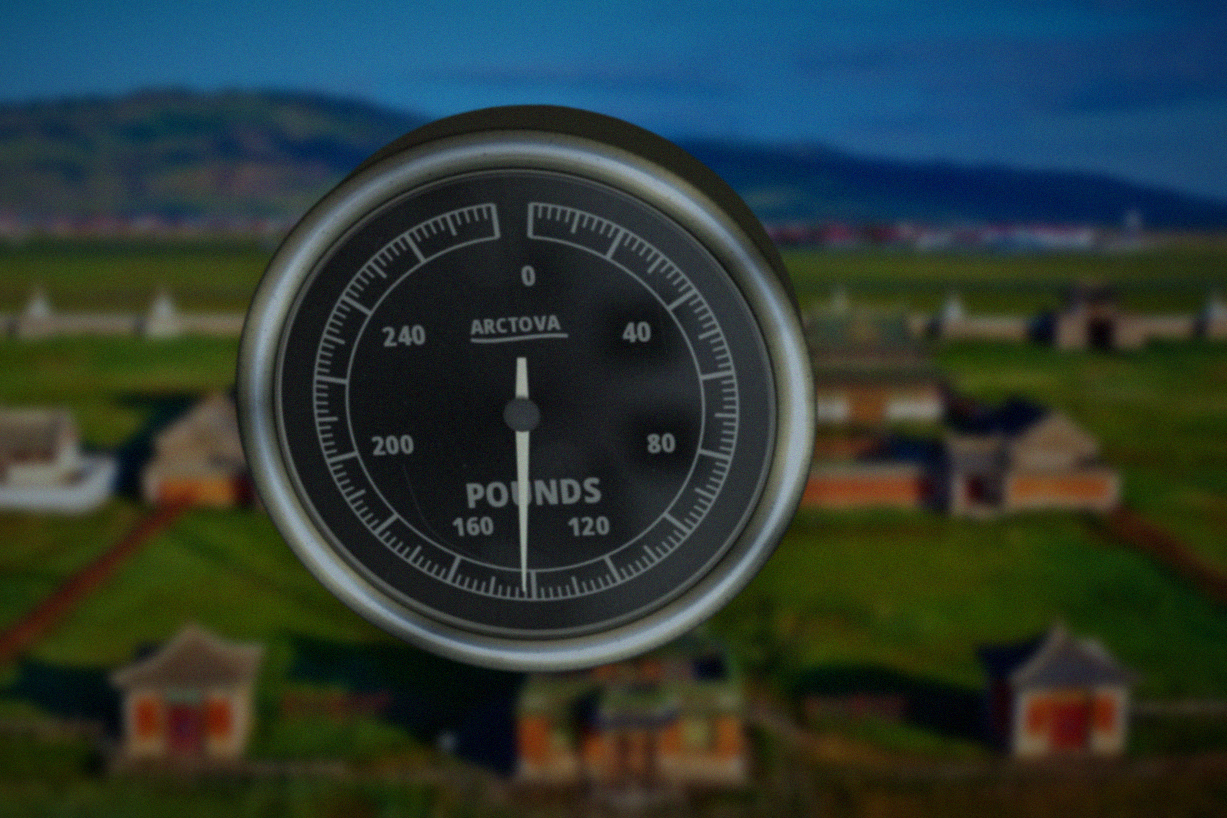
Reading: 142 lb
